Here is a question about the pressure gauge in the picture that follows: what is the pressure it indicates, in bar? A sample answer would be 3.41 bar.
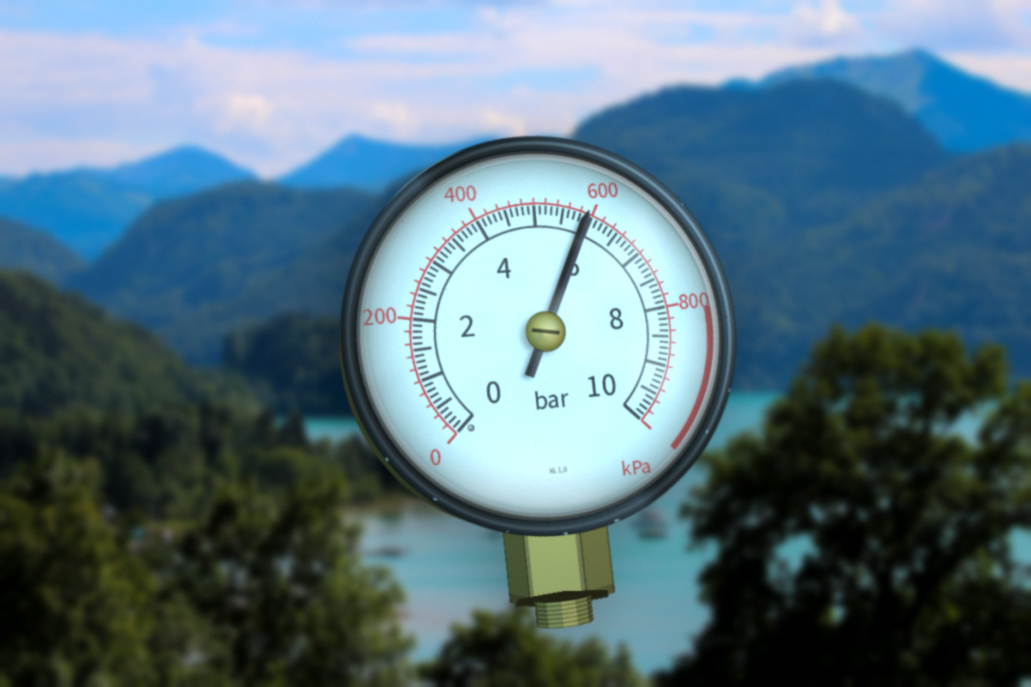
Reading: 5.9 bar
